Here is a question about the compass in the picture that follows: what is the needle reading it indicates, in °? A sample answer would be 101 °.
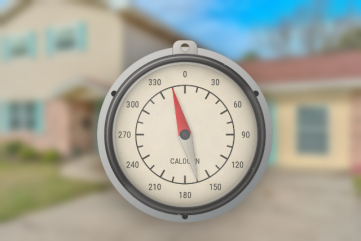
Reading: 345 °
